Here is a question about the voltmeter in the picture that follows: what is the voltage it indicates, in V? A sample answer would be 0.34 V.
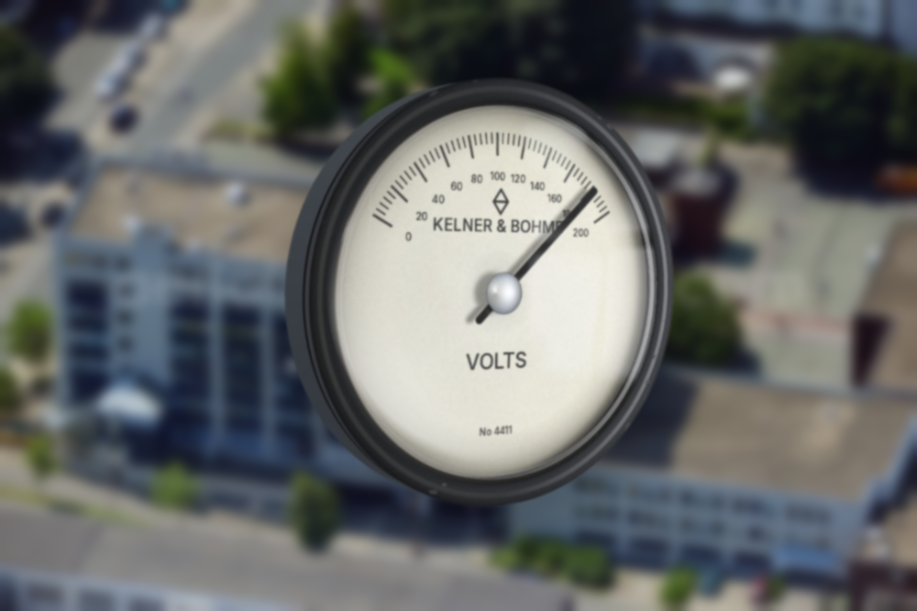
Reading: 180 V
